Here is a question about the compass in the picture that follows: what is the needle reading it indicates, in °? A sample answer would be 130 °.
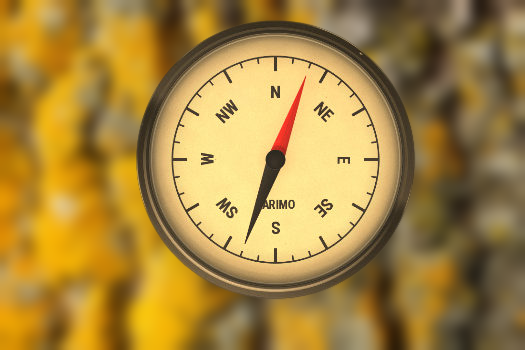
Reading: 20 °
